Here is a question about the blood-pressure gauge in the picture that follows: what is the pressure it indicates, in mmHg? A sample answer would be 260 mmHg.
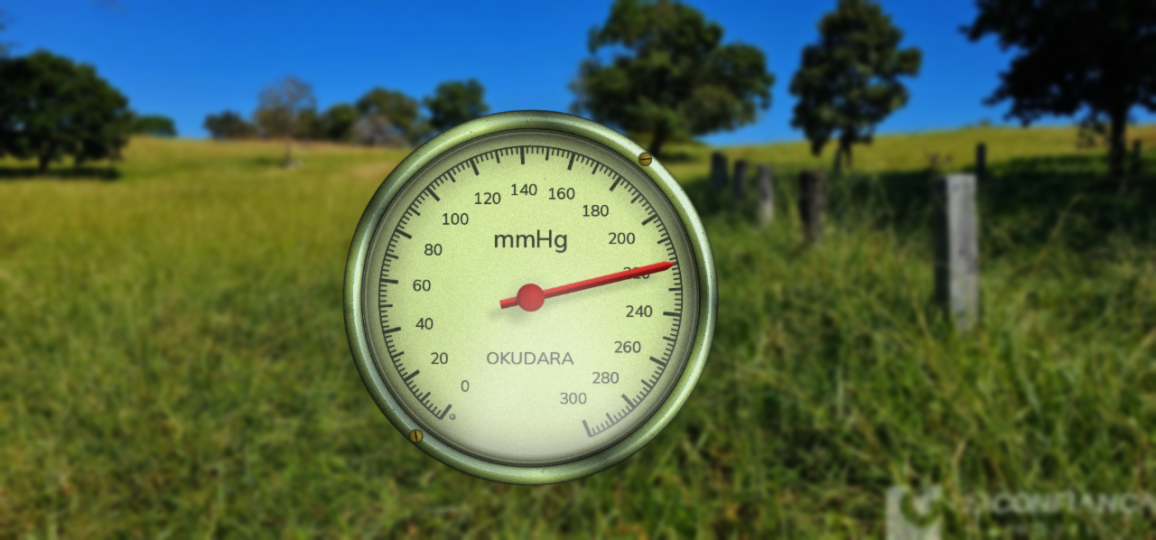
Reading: 220 mmHg
